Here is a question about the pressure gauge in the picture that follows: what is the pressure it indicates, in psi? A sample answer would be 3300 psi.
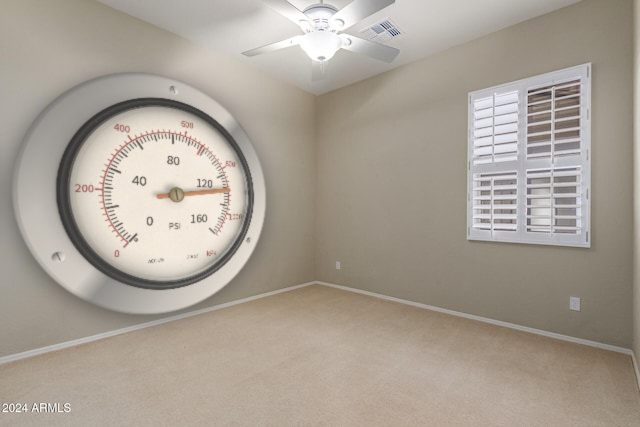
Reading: 130 psi
